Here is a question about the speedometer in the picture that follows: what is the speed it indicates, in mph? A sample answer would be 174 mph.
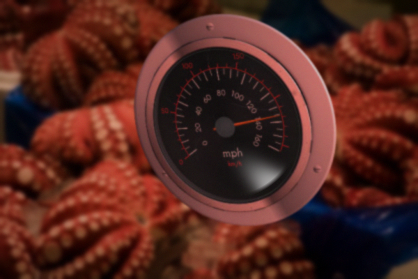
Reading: 135 mph
